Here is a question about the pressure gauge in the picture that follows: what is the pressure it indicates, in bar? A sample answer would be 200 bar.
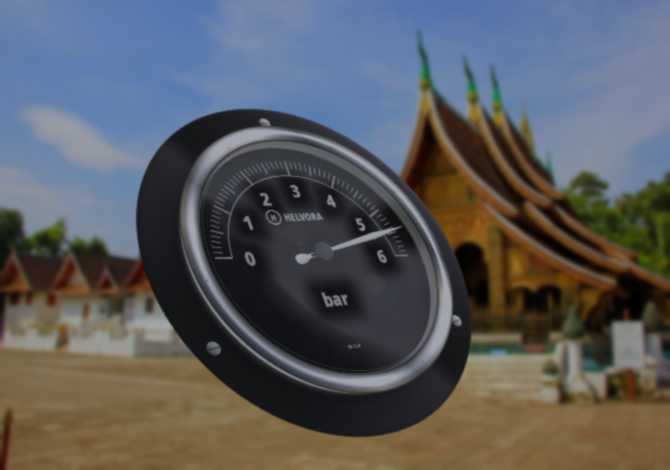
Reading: 5.5 bar
